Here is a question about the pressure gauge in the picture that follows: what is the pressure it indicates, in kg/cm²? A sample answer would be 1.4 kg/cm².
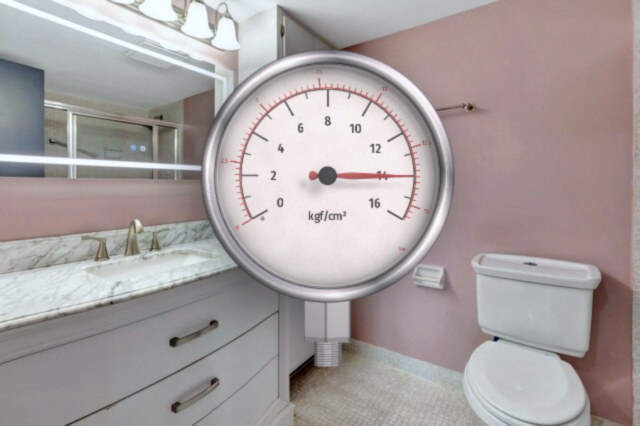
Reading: 14 kg/cm²
